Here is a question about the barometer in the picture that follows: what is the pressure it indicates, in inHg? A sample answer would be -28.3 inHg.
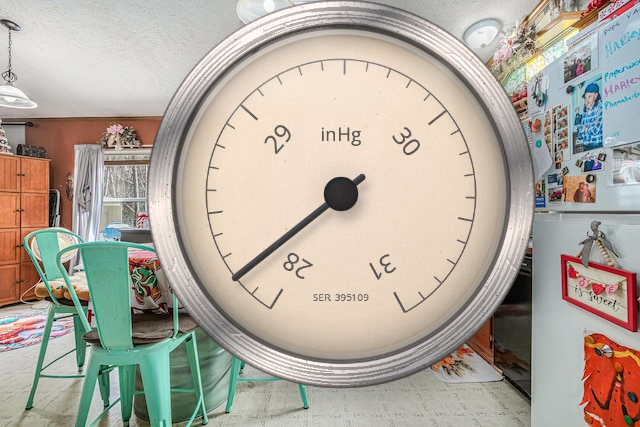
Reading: 28.2 inHg
